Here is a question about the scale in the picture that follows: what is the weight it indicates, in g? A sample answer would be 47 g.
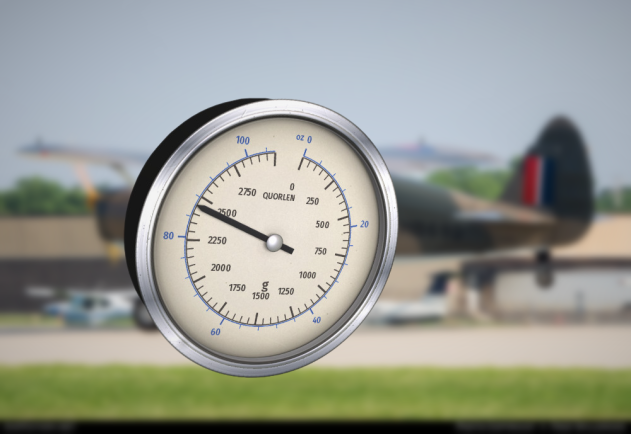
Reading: 2450 g
